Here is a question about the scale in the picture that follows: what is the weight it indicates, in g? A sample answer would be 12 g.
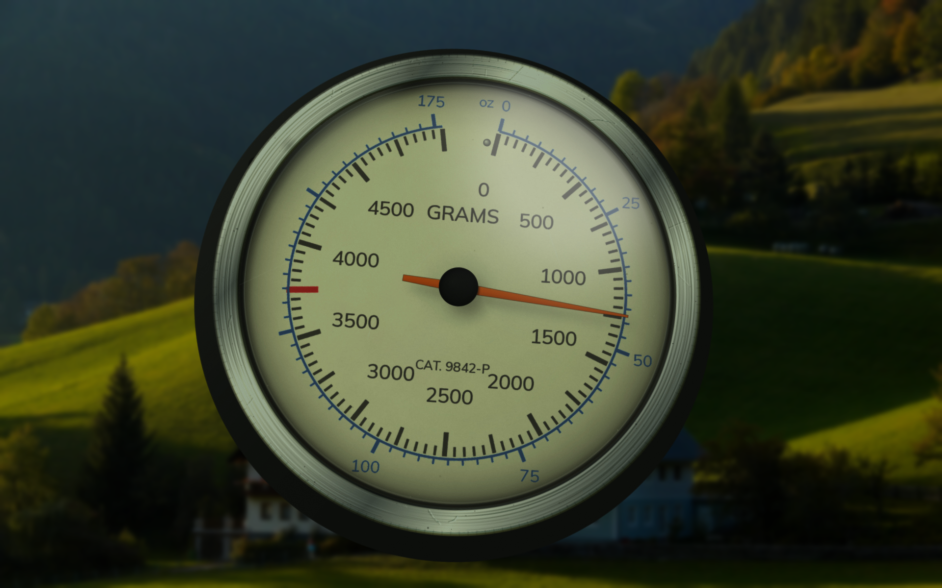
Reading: 1250 g
